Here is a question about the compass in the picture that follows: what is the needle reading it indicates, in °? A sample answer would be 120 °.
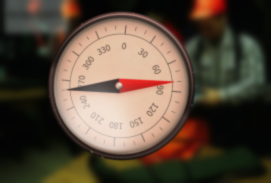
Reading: 80 °
